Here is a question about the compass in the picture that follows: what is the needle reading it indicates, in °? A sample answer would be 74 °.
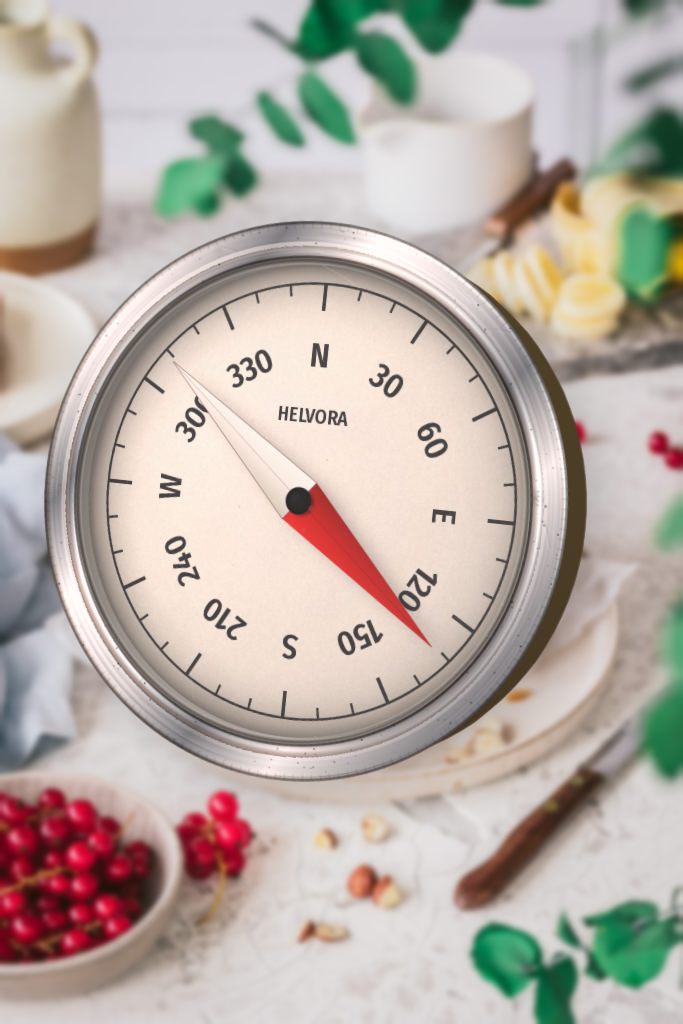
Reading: 130 °
